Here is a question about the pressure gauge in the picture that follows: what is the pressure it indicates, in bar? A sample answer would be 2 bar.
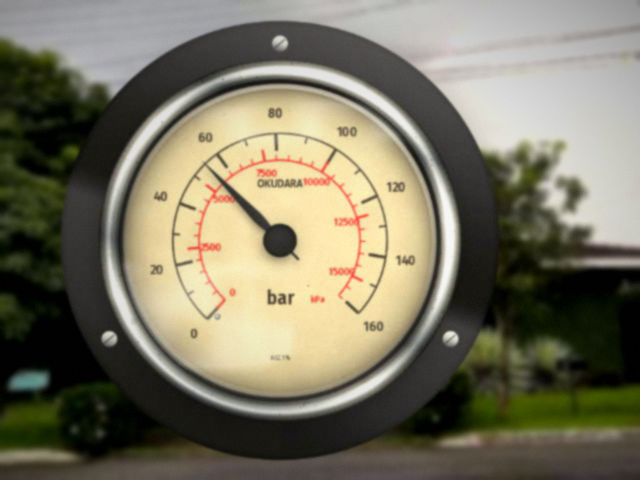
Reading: 55 bar
